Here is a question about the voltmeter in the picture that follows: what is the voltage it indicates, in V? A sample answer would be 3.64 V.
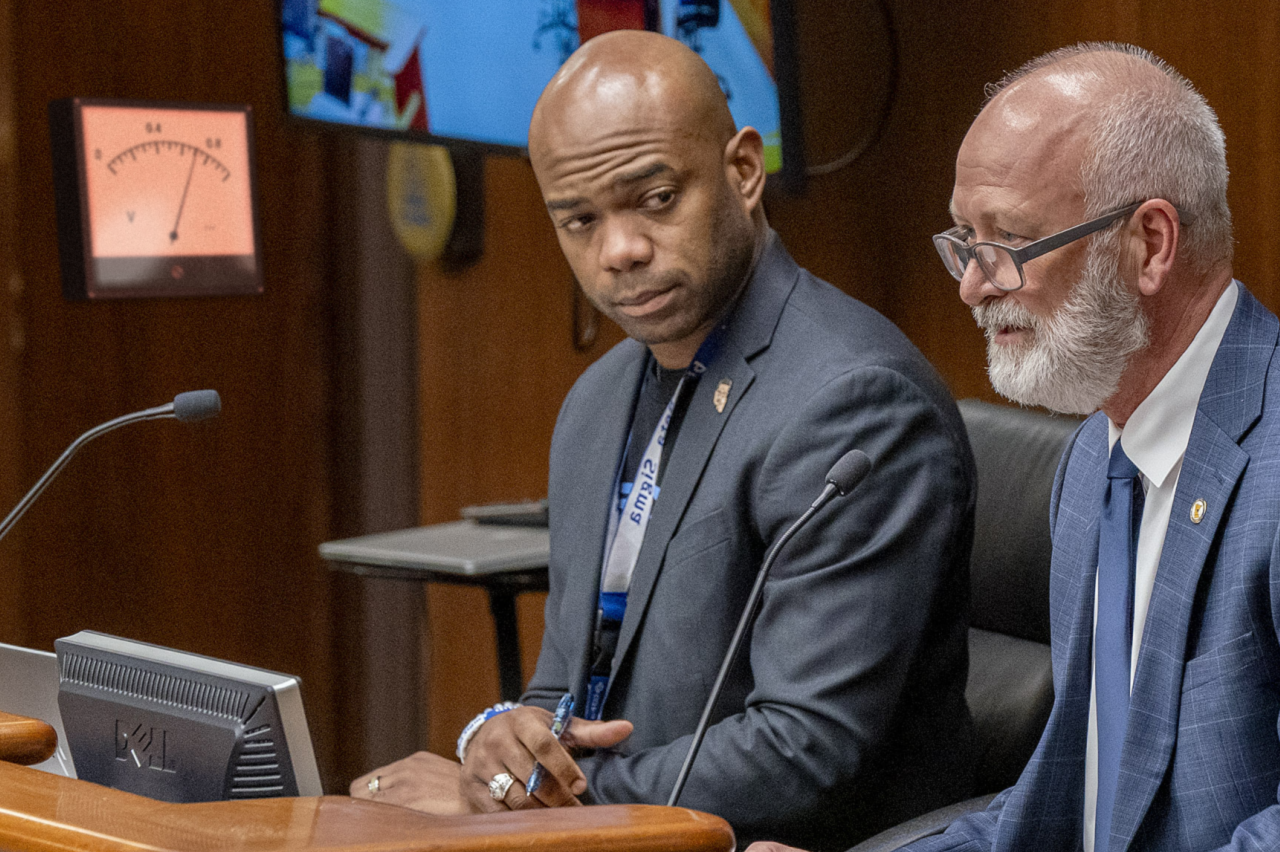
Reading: 0.7 V
